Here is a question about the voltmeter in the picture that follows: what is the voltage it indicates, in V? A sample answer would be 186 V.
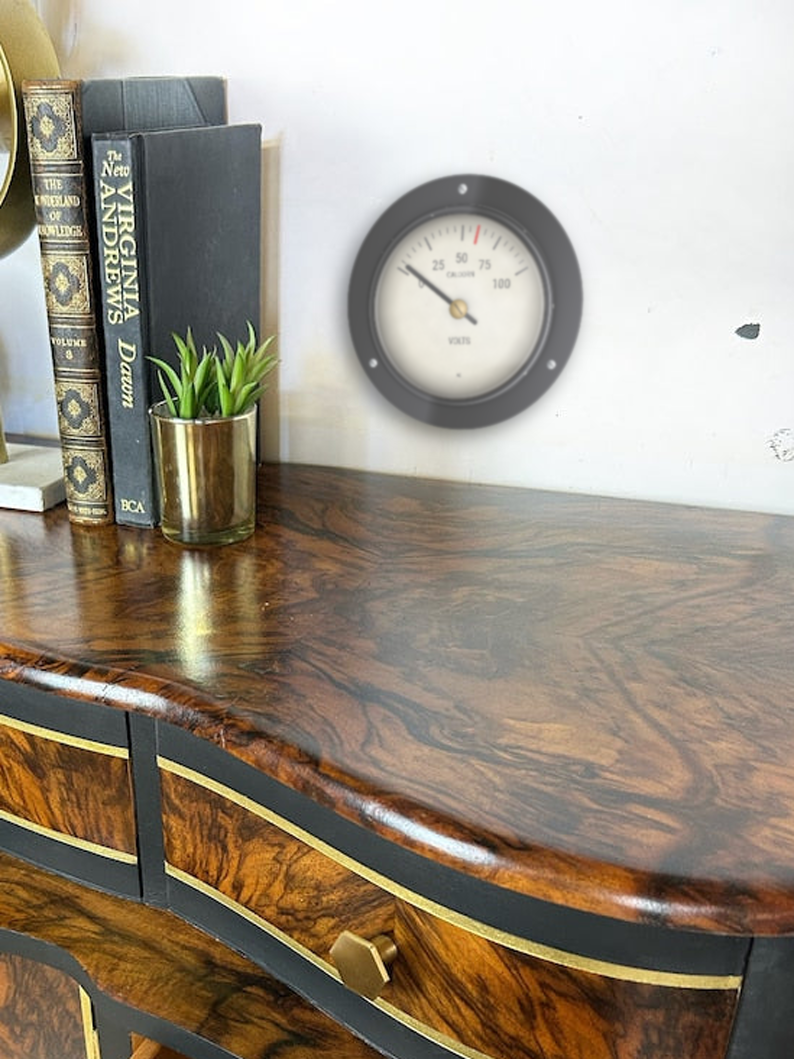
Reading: 5 V
